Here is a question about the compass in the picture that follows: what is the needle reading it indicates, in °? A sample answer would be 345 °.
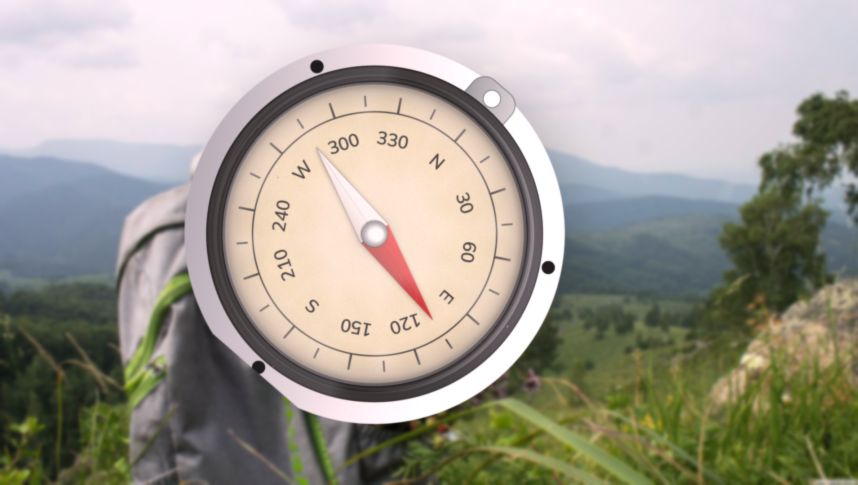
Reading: 105 °
